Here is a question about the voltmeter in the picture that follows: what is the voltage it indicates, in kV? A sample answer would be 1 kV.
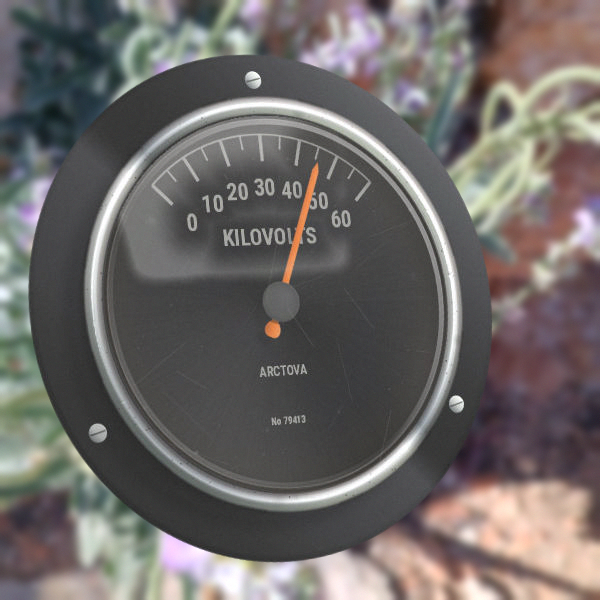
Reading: 45 kV
